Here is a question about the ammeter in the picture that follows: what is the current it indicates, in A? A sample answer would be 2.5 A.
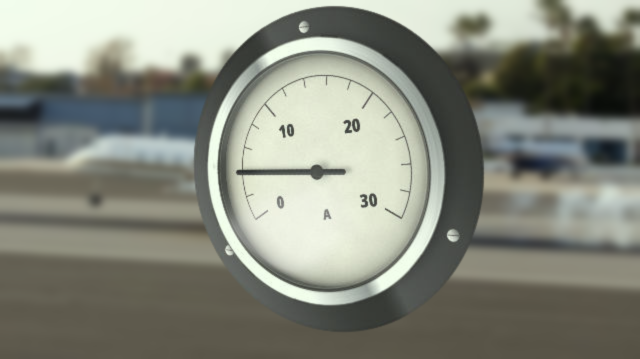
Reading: 4 A
